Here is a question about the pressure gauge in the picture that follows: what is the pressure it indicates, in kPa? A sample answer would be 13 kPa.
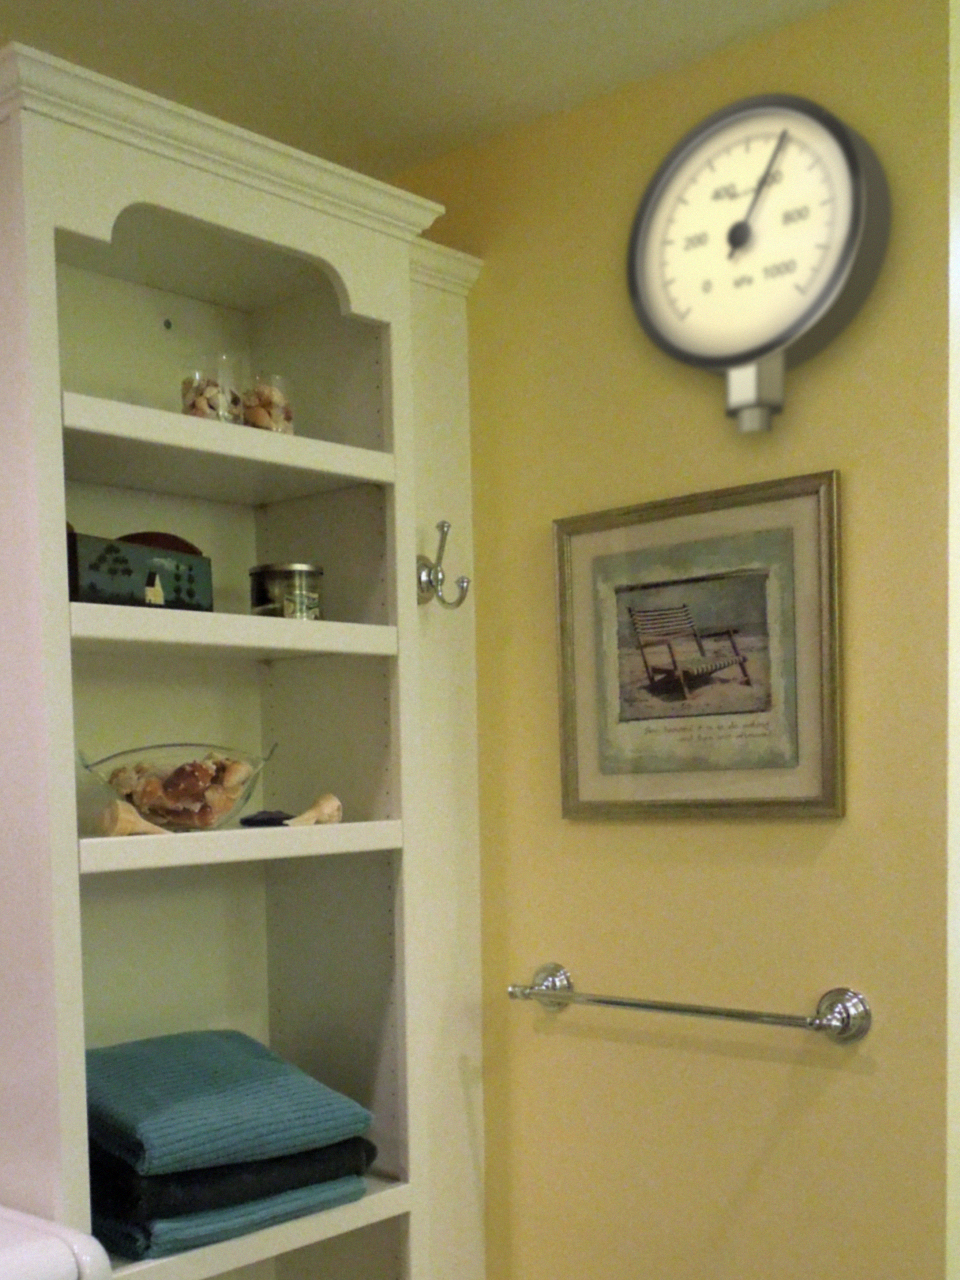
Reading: 600 kPa
